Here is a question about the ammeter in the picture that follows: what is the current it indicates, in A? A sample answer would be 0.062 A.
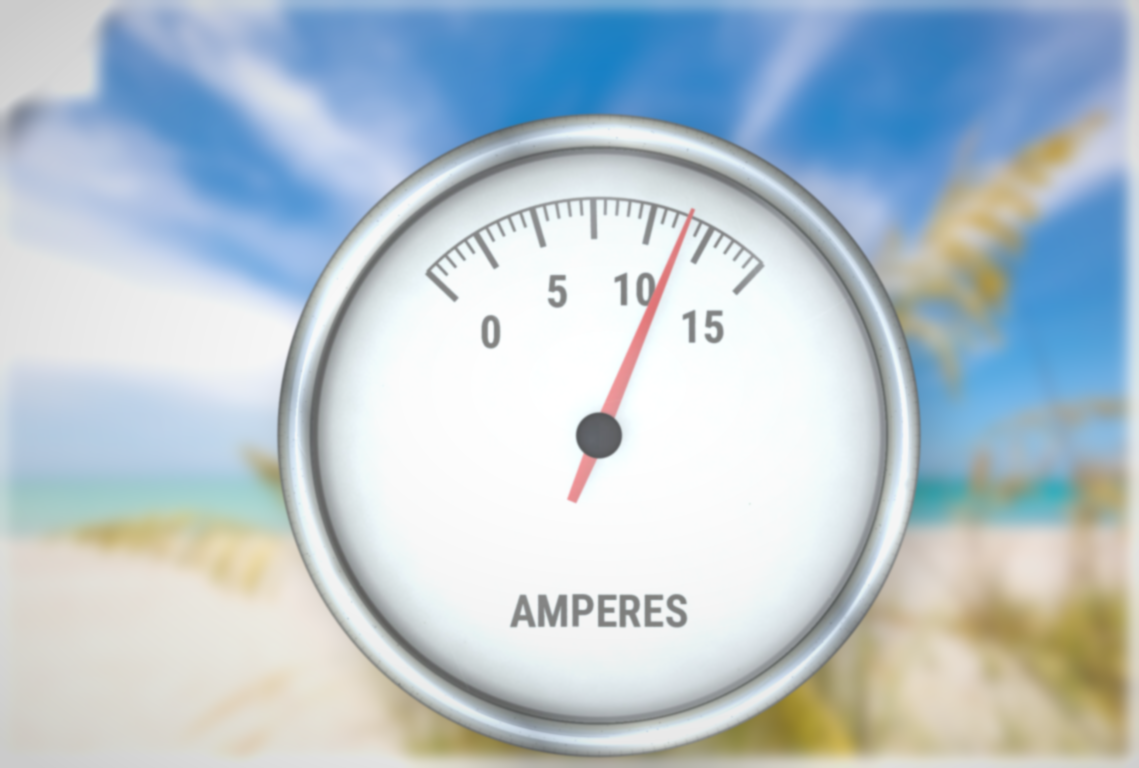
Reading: 11.5 A
